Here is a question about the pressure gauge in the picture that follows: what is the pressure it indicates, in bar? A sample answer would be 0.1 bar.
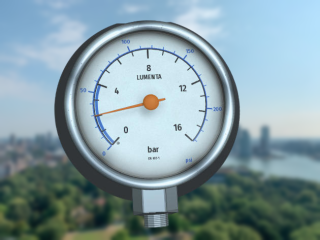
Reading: 2 bar
